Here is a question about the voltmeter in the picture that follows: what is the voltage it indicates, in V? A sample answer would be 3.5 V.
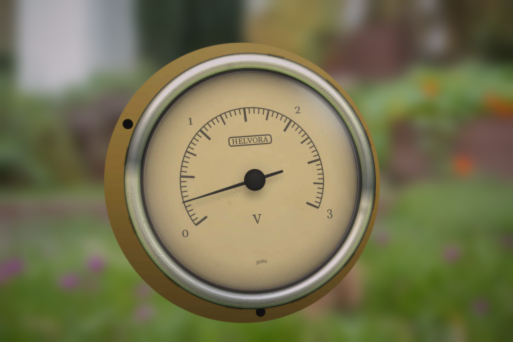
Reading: 0.25 V
